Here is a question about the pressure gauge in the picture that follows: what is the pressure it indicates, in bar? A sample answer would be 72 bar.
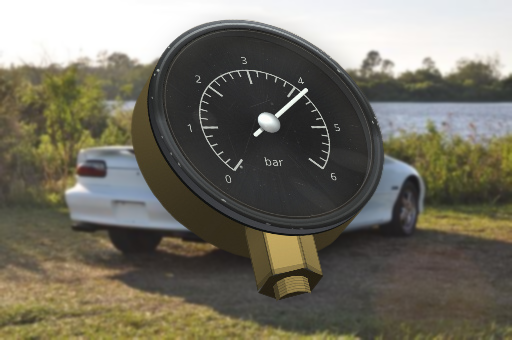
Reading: 4.2 bar
